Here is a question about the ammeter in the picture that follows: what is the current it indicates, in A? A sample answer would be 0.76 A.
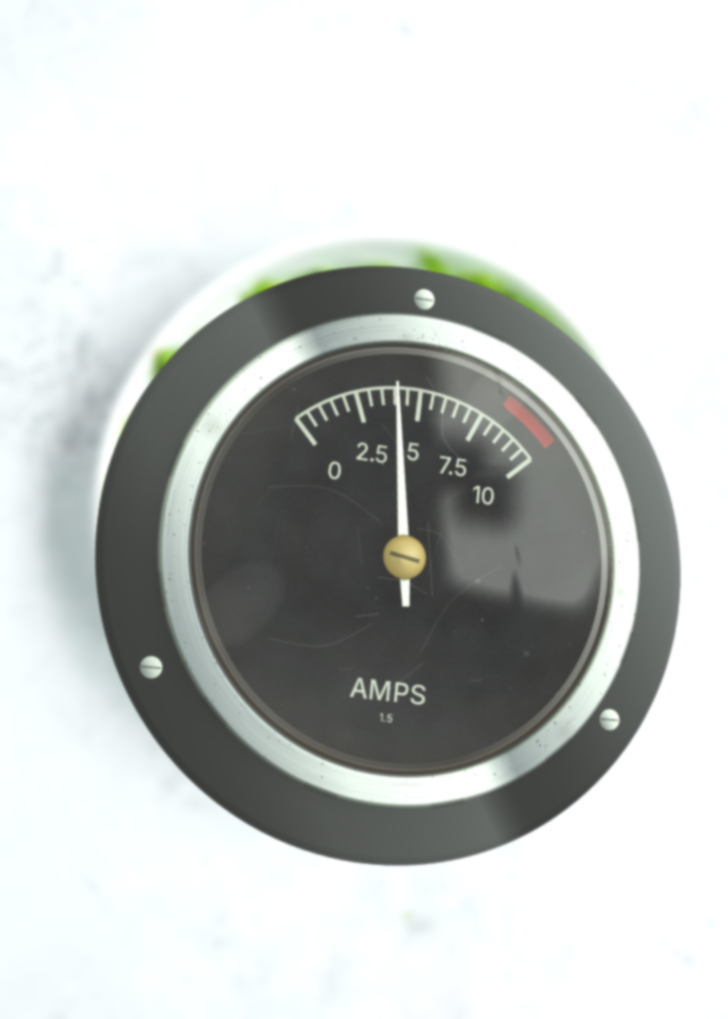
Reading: 4 A
